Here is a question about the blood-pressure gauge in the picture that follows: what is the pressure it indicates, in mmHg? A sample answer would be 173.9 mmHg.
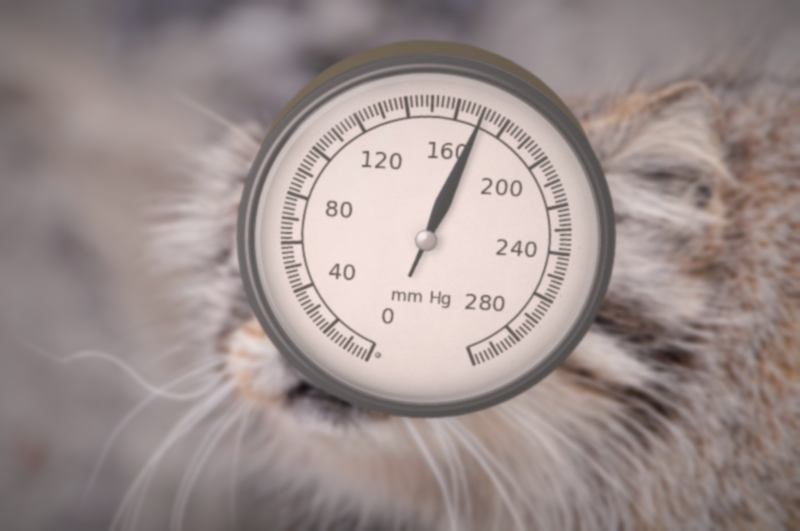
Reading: 170 mmHg
